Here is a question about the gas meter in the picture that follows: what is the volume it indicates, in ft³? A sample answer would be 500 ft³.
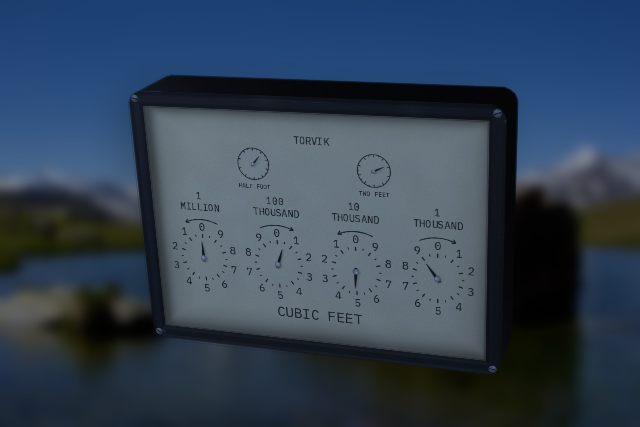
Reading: 4900 ft³
